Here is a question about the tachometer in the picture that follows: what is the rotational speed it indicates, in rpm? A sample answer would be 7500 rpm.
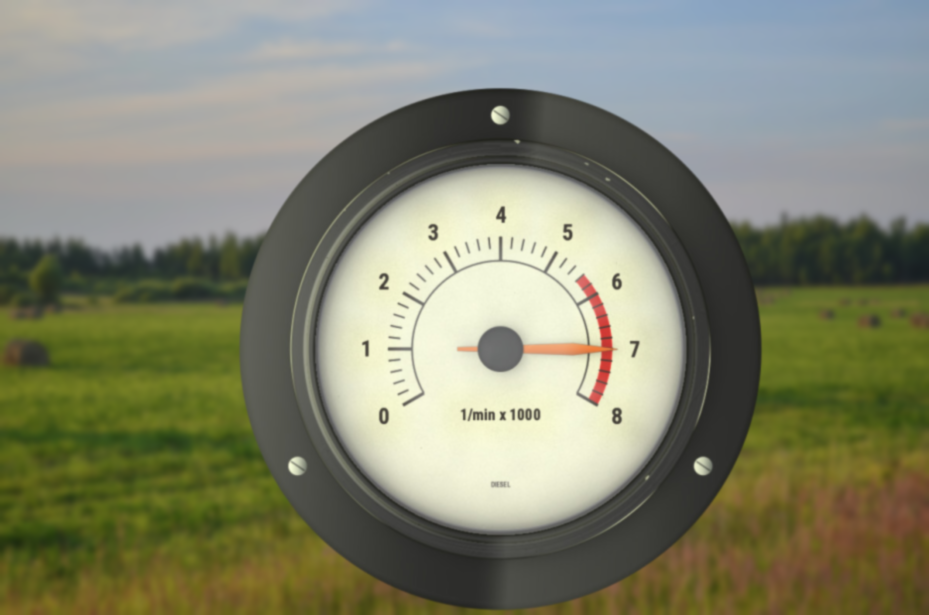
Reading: 7000 rpm
